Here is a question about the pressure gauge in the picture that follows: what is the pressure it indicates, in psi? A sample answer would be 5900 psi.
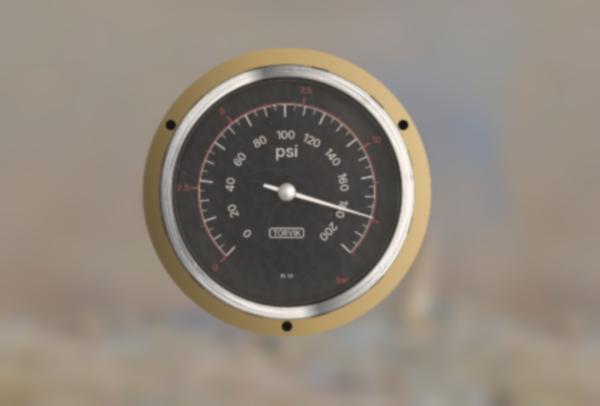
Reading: 180 psi
